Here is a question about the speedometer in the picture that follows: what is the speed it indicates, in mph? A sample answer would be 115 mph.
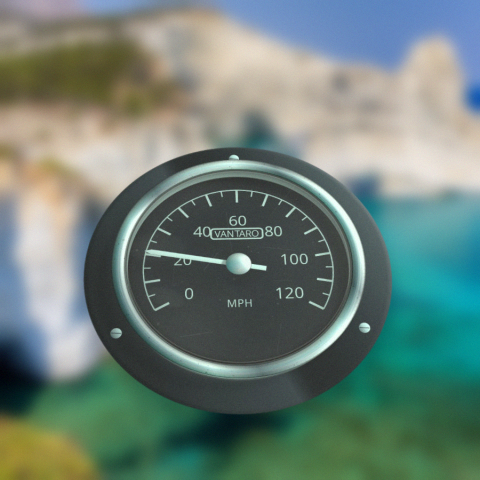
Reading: 20 mph
